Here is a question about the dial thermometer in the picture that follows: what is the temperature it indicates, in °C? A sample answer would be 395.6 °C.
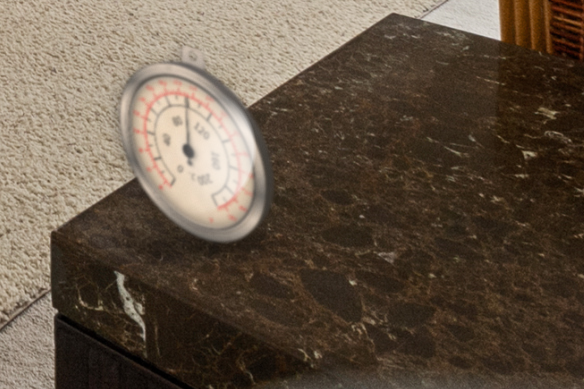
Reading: 100 °C
